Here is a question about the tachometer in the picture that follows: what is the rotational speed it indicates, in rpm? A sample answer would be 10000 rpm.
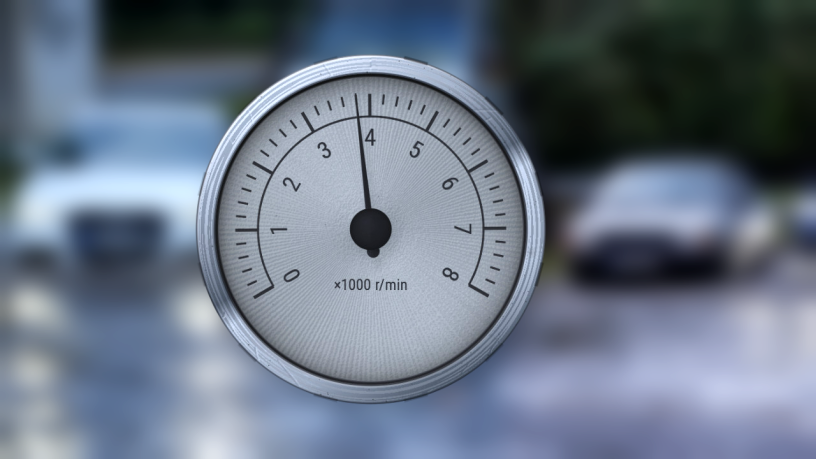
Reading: 3800 rpm
